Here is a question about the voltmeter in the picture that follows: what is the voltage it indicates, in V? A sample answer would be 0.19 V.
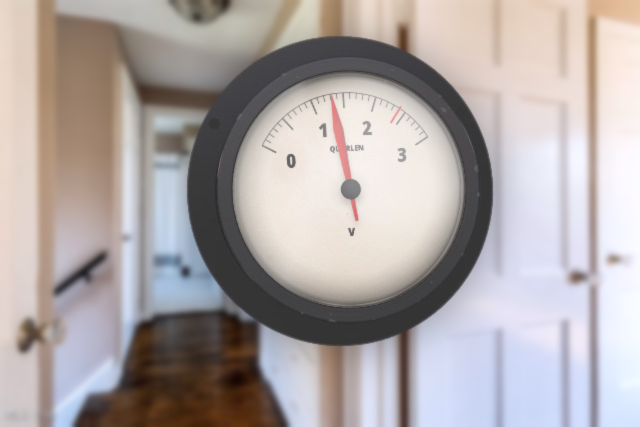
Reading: 1.3 V
